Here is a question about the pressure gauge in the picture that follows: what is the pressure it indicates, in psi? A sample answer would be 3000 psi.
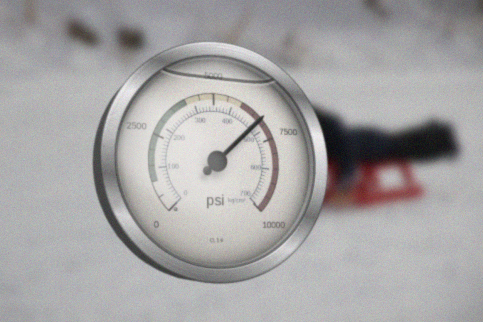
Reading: 6750 psi
